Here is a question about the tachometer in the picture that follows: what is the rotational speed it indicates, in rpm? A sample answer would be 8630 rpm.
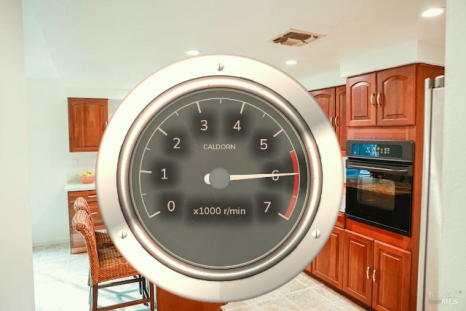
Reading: 6000 rpm
